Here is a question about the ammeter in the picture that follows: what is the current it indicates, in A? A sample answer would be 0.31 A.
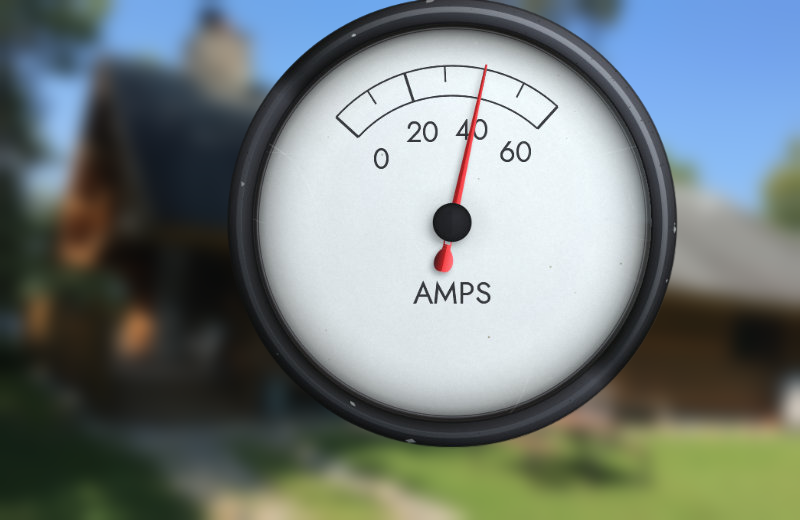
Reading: 40 A
